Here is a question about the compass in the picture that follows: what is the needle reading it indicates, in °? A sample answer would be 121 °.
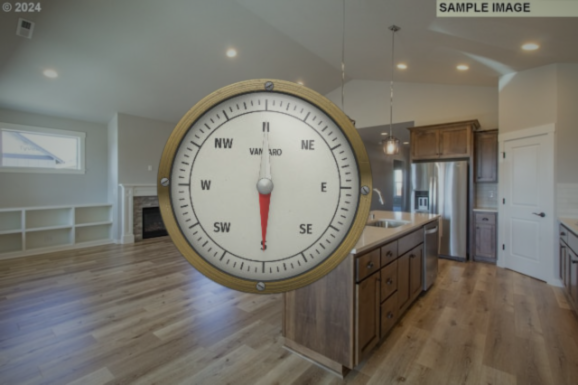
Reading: 180 °
